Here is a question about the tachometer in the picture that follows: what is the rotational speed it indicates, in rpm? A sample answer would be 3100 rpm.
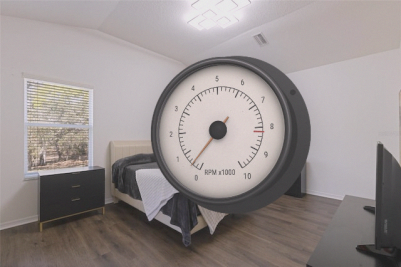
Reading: 400 rpm
